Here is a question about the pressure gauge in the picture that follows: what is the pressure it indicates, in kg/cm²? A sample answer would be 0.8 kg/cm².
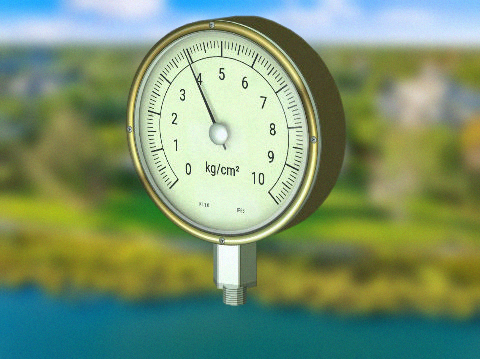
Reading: 4 kg/cm²
